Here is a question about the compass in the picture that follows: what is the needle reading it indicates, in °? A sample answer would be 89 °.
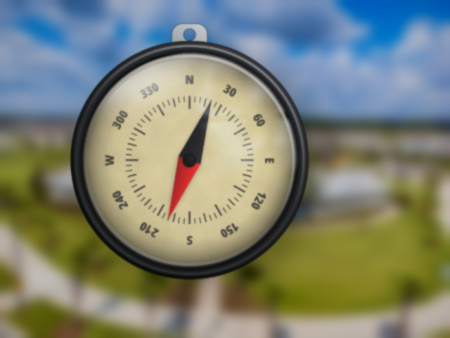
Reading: 200 °
